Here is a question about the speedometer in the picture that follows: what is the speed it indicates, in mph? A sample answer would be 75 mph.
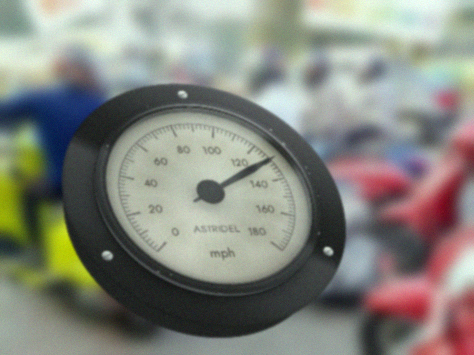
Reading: 130 mph
